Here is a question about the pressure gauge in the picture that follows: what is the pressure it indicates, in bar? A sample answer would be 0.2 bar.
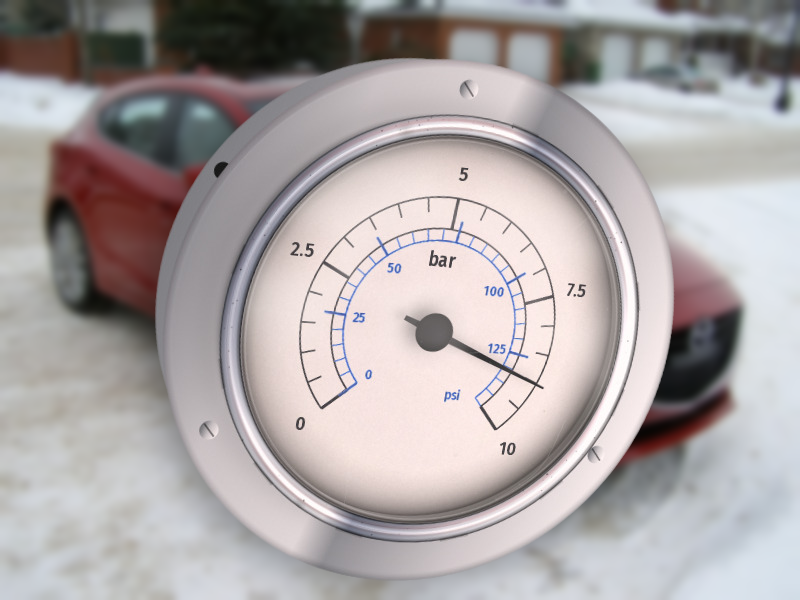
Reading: 9 bar
